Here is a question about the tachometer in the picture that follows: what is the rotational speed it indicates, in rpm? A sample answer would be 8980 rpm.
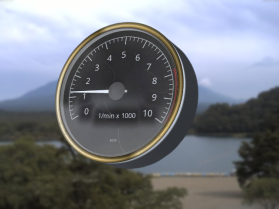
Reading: 1200 rpm
